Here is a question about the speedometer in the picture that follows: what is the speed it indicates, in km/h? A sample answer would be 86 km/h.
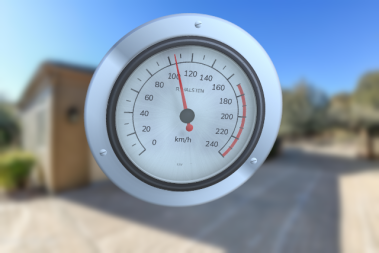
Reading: 105 km/h
